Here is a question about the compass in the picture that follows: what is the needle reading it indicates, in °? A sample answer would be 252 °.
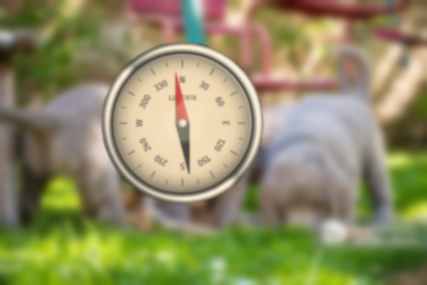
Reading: 352.5 °
